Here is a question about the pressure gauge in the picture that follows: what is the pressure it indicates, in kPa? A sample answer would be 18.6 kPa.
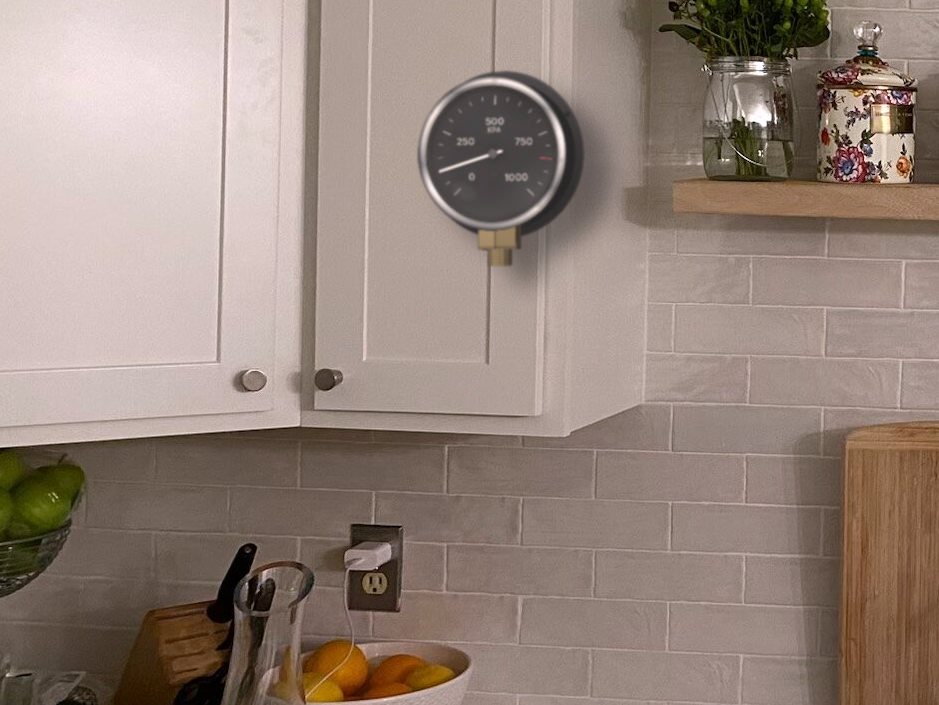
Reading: 100 kPa
